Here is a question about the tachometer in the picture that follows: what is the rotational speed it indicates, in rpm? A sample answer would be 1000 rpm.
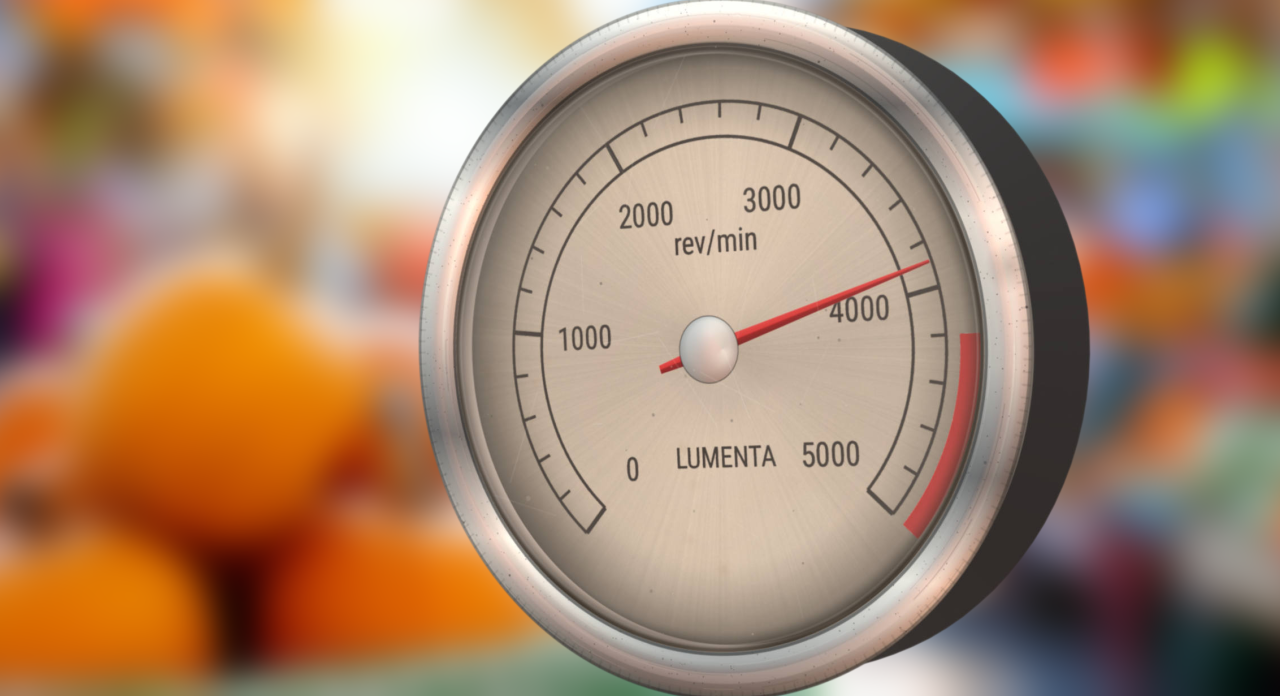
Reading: 3900 rpm
